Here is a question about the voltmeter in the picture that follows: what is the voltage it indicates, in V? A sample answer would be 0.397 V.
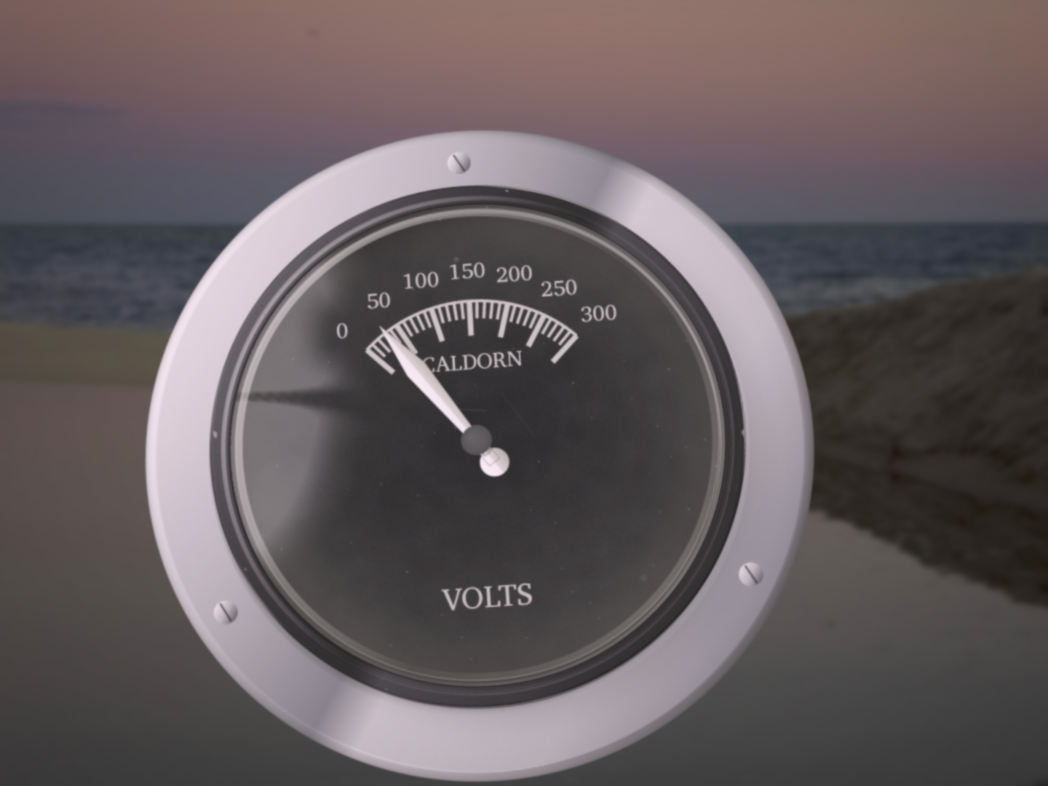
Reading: 30 V
